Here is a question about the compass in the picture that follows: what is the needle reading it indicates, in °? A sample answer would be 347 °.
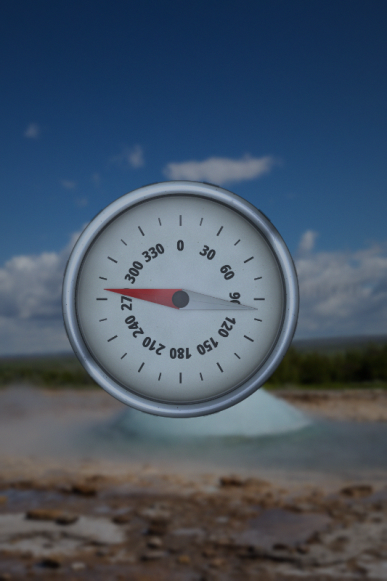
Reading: 277.5 °
